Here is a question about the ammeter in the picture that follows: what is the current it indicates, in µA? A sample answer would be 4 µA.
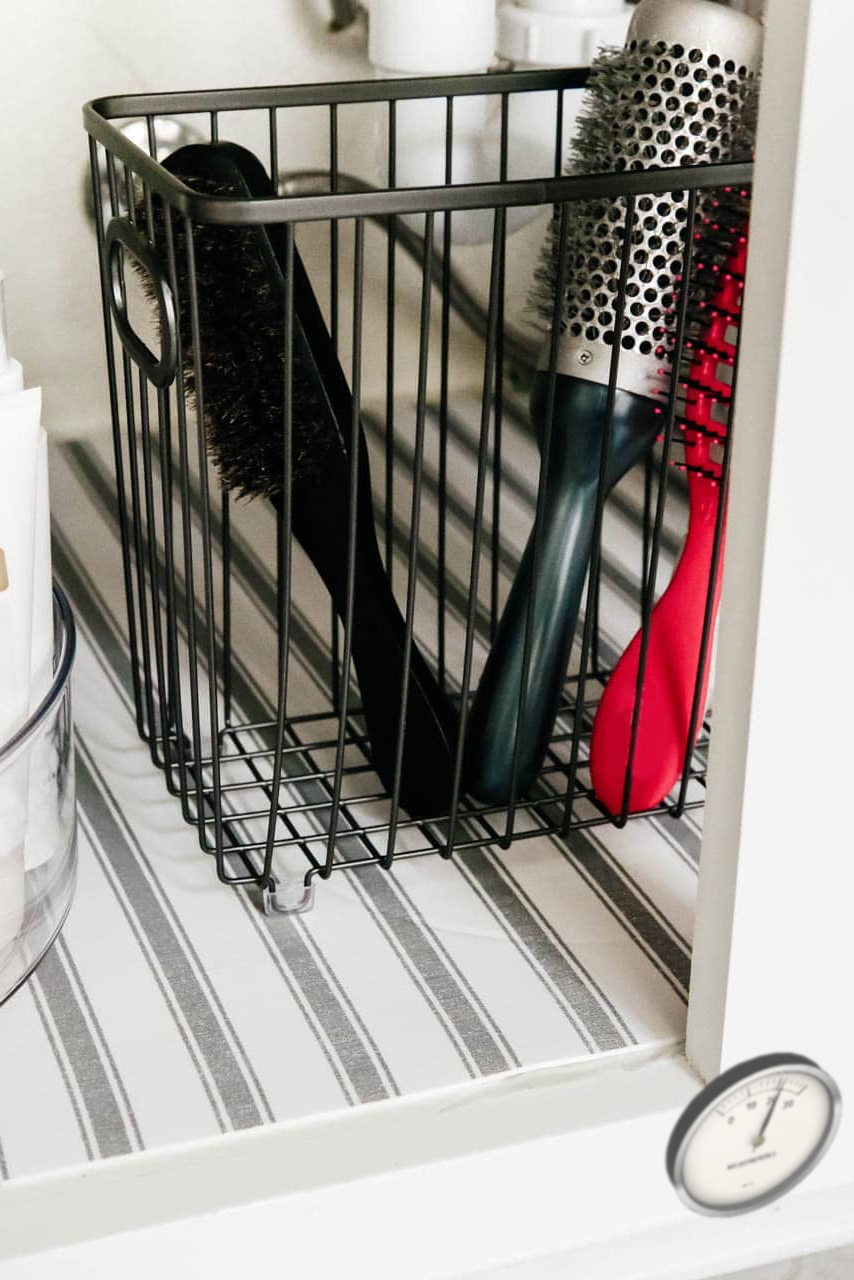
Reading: 20 µA
